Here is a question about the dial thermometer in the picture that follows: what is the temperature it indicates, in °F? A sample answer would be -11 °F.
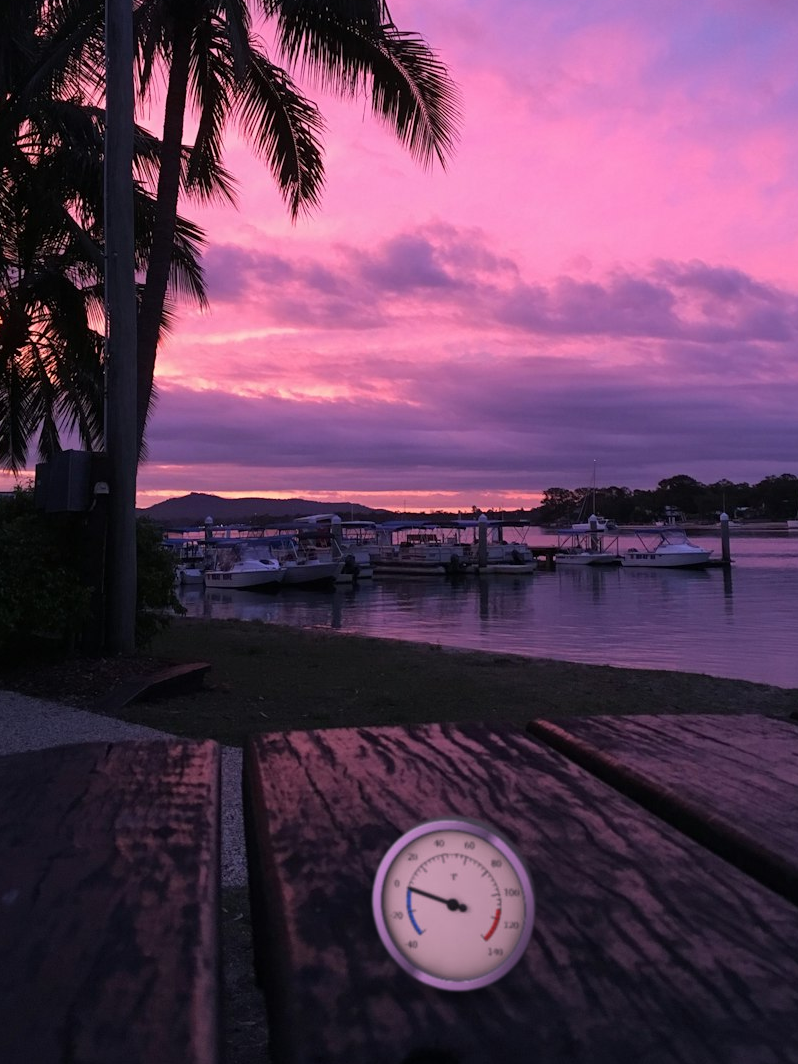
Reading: 0 °F
